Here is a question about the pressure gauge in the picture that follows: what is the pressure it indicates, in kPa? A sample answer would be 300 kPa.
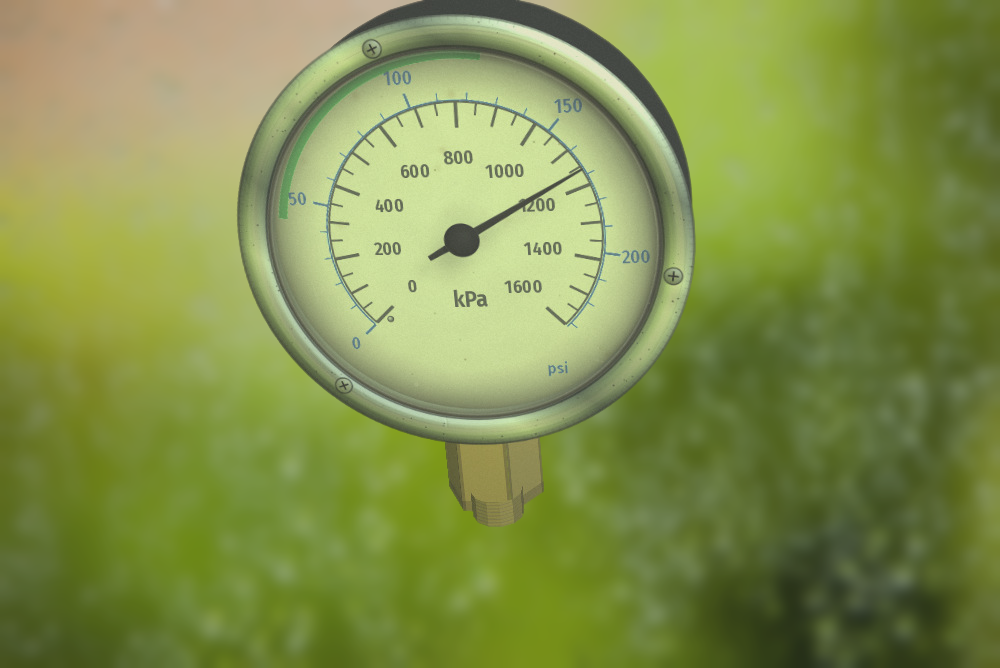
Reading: 1150 kPa
